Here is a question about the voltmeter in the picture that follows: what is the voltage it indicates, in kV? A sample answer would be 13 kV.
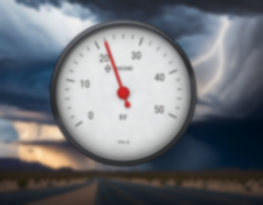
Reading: 22 kV
